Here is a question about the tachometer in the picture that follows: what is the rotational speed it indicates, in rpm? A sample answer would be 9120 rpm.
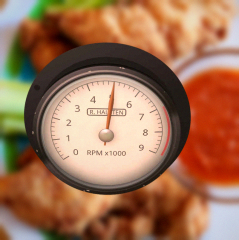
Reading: 5000 rpm
